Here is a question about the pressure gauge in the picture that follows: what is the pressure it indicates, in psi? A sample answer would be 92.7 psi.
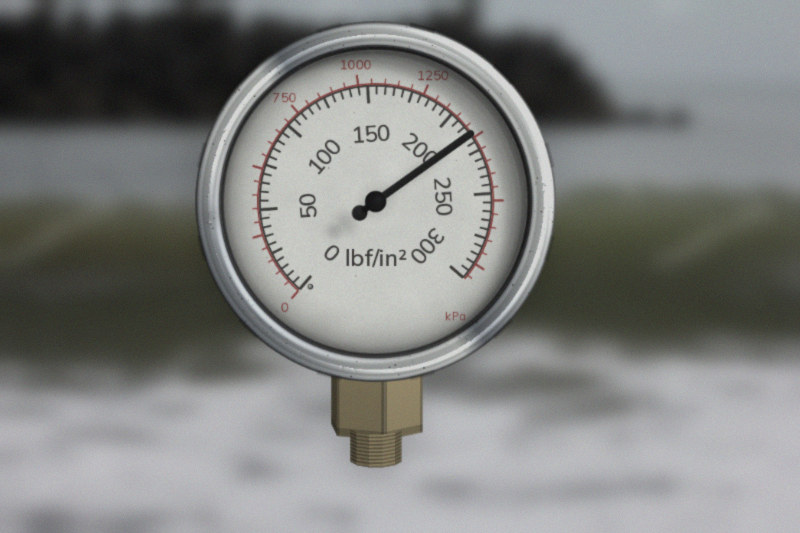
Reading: 215 psi
